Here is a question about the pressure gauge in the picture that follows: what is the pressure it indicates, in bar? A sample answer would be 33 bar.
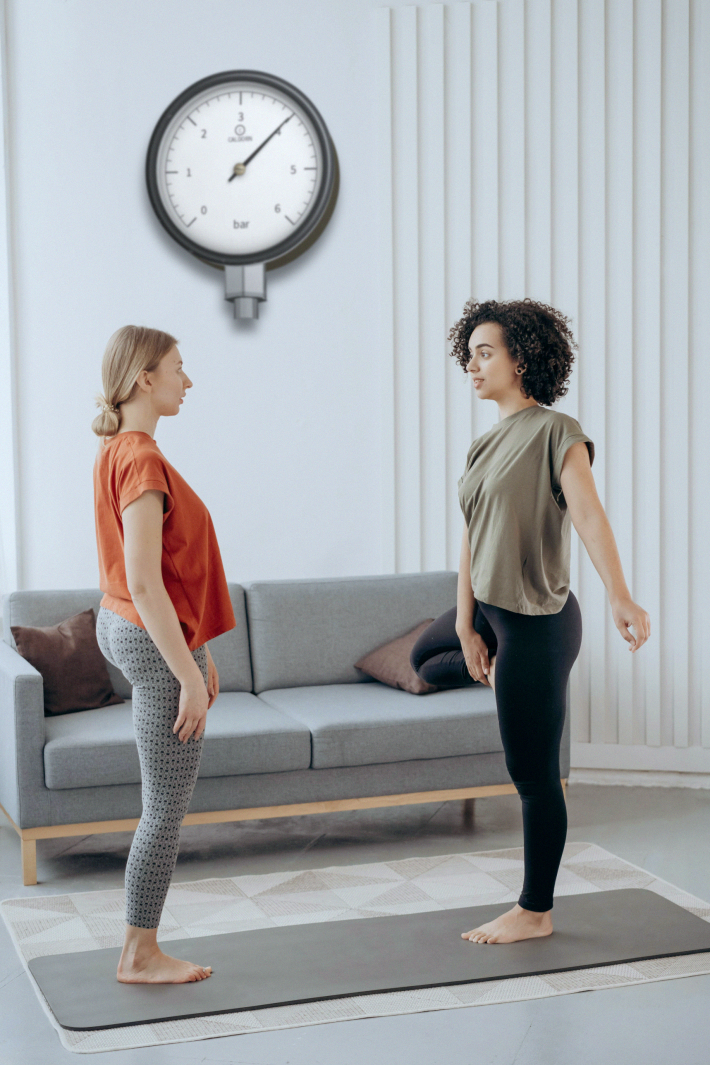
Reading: 4 bar
